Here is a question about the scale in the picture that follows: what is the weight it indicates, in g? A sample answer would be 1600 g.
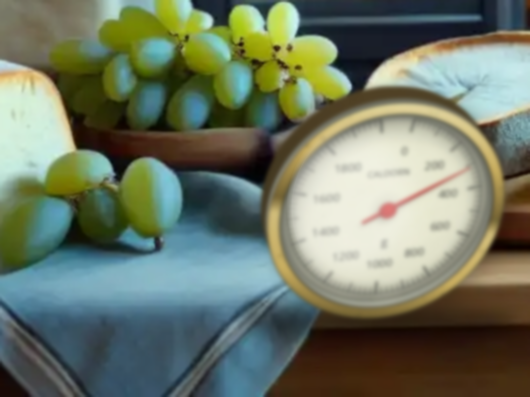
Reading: 300 g
